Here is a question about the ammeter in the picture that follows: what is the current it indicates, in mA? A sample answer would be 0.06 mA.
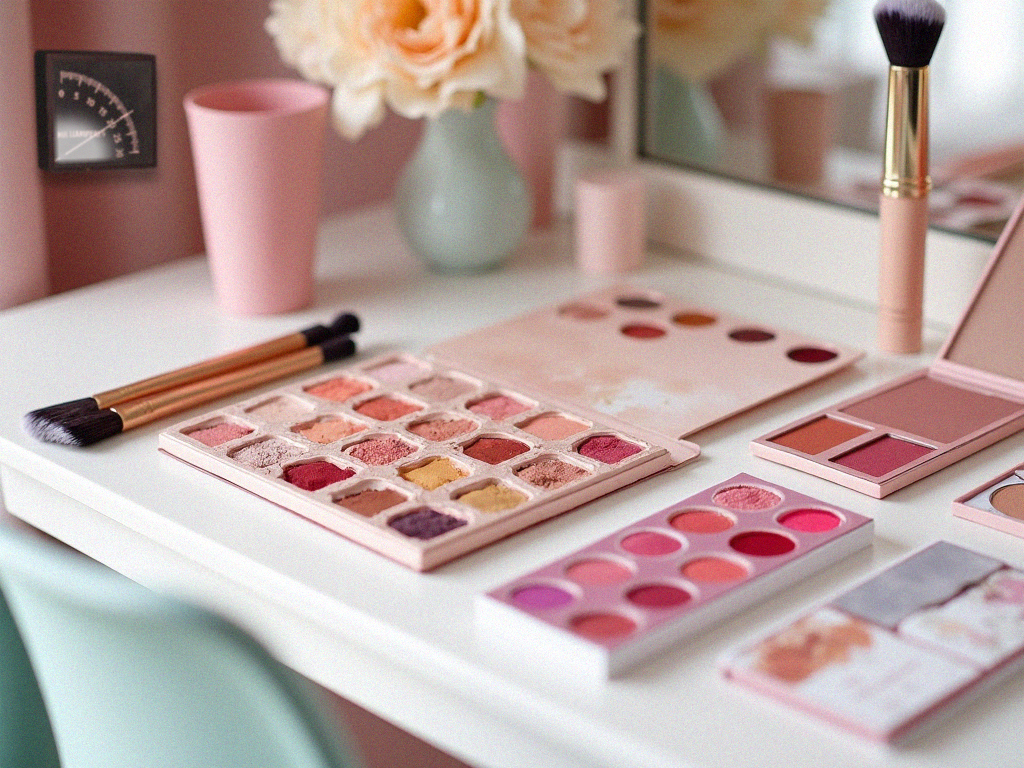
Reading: 20 mA
